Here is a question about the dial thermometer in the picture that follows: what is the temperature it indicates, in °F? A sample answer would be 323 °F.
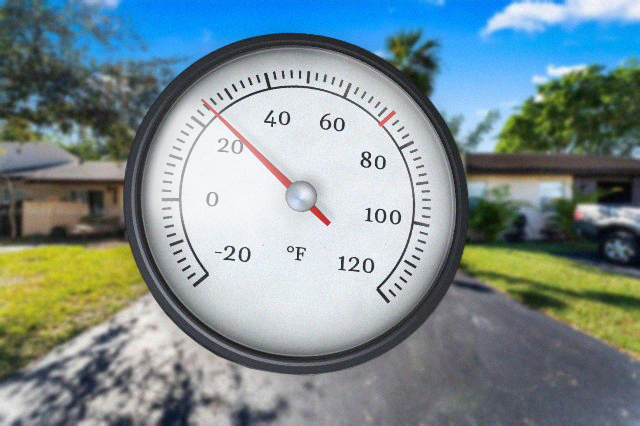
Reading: 24 °F
